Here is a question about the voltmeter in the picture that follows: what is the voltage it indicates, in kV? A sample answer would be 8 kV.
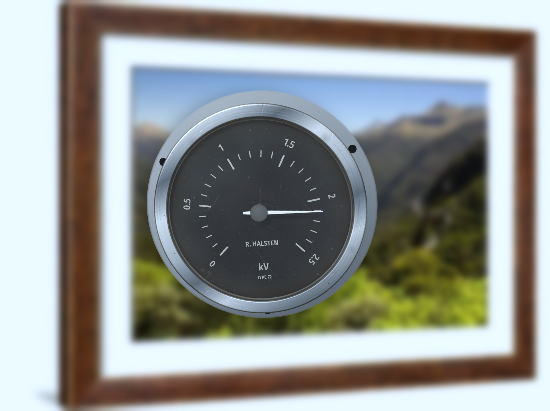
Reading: 2.1 kV
